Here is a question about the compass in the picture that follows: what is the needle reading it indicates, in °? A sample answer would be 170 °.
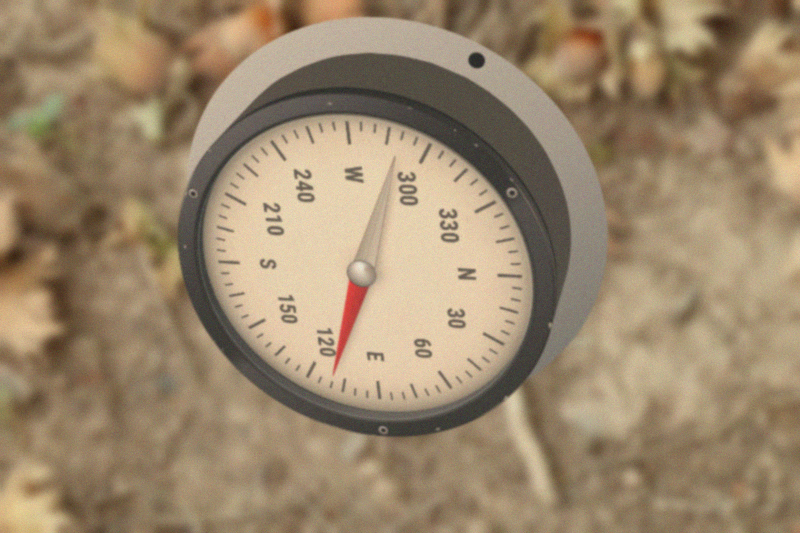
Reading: 110 °
